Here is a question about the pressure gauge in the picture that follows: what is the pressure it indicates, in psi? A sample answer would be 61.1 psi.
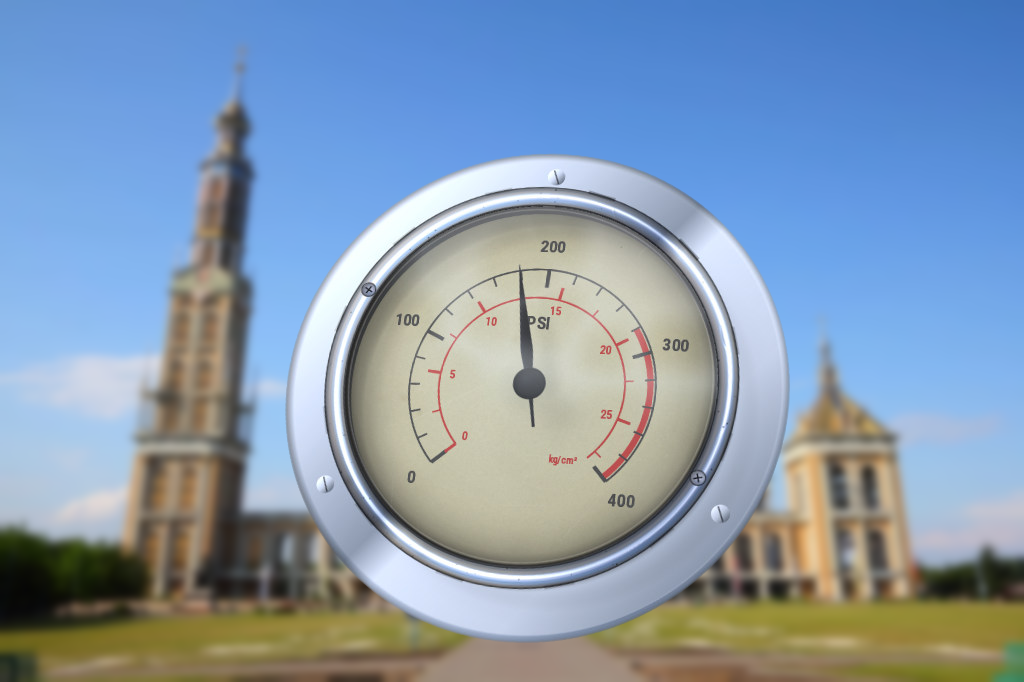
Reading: 180 psi
